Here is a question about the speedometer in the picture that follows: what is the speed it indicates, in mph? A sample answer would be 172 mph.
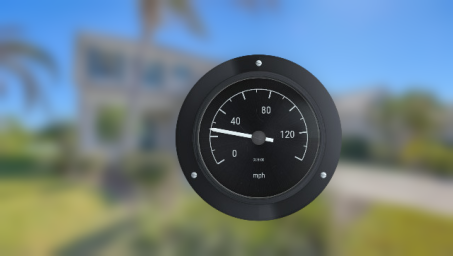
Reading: 25 mph
